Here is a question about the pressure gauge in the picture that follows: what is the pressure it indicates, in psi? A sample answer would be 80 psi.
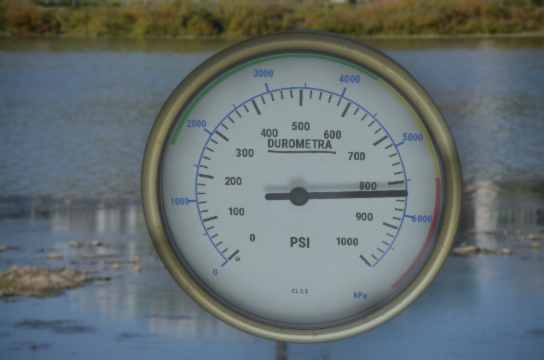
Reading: 820 psi
